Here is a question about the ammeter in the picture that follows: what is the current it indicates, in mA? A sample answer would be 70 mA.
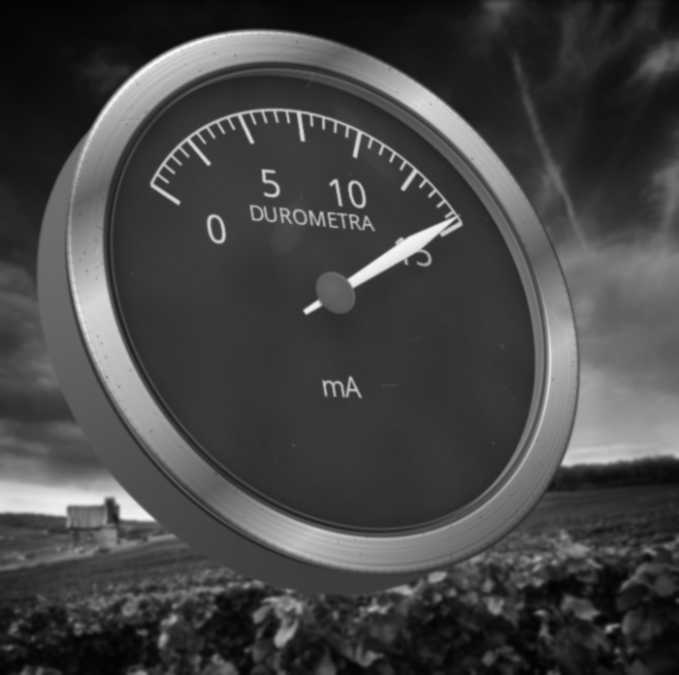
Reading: 14.75 mA
